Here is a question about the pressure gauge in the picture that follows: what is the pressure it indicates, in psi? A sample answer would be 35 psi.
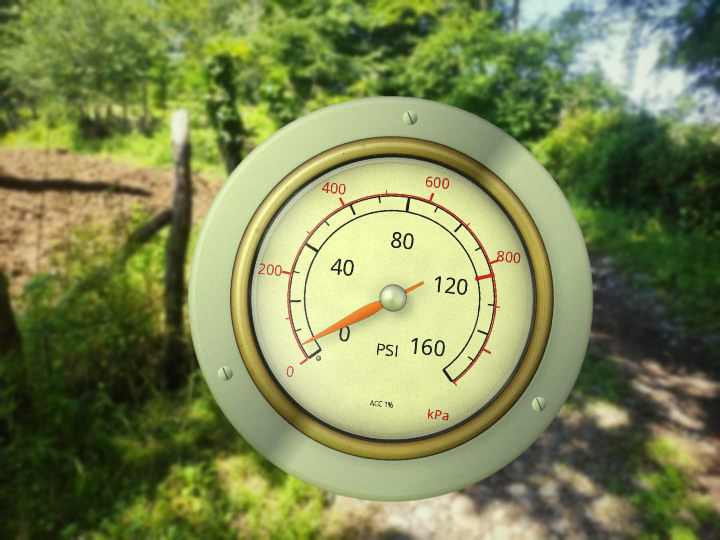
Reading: 5 psi
